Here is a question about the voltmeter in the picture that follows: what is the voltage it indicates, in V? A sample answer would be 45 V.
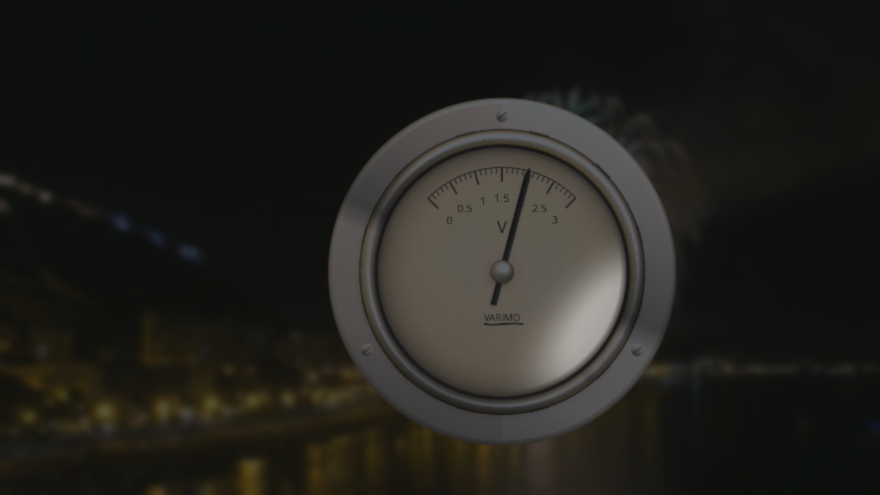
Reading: 2 V
